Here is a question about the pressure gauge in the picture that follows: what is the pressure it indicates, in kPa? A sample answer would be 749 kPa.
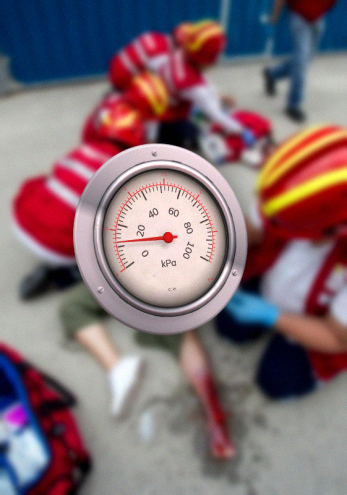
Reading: 12 kPa
